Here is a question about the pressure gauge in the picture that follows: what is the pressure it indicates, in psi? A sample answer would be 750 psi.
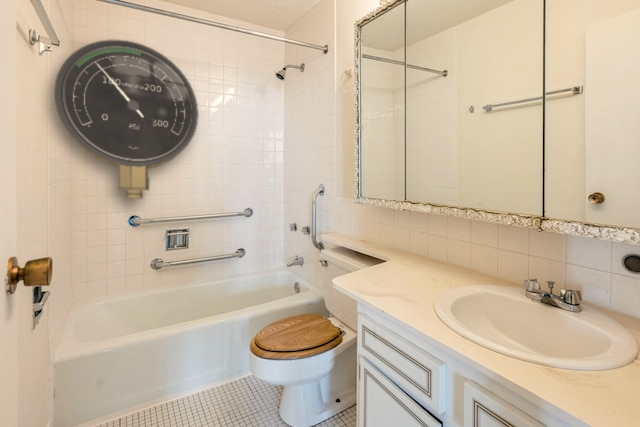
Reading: 100 psi
